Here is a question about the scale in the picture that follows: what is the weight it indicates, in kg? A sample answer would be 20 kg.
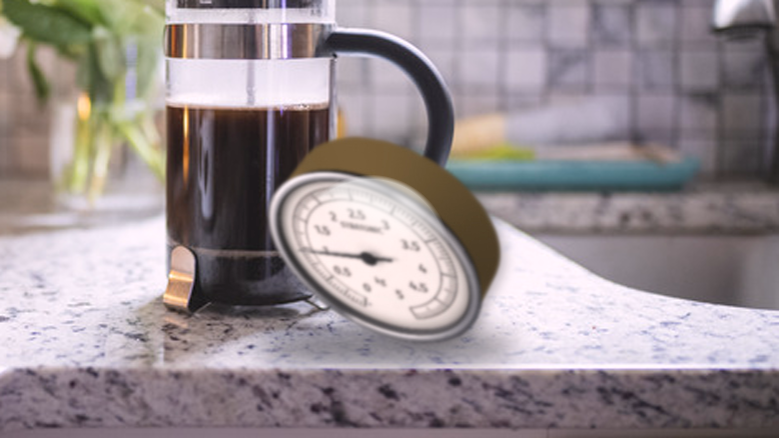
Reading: 1 kg
